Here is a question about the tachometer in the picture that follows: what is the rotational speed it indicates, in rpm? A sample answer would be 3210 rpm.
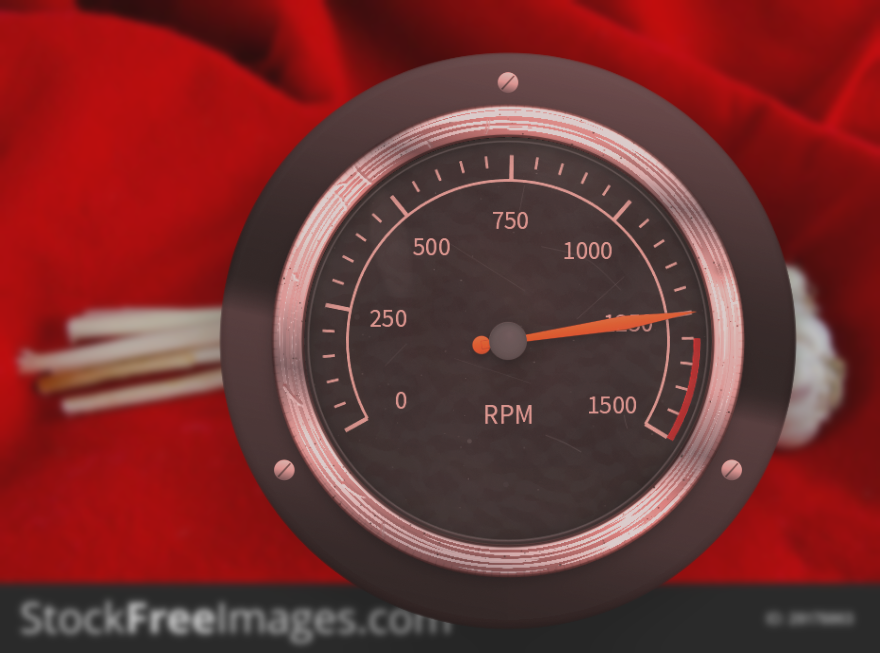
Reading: 1250 rpm
